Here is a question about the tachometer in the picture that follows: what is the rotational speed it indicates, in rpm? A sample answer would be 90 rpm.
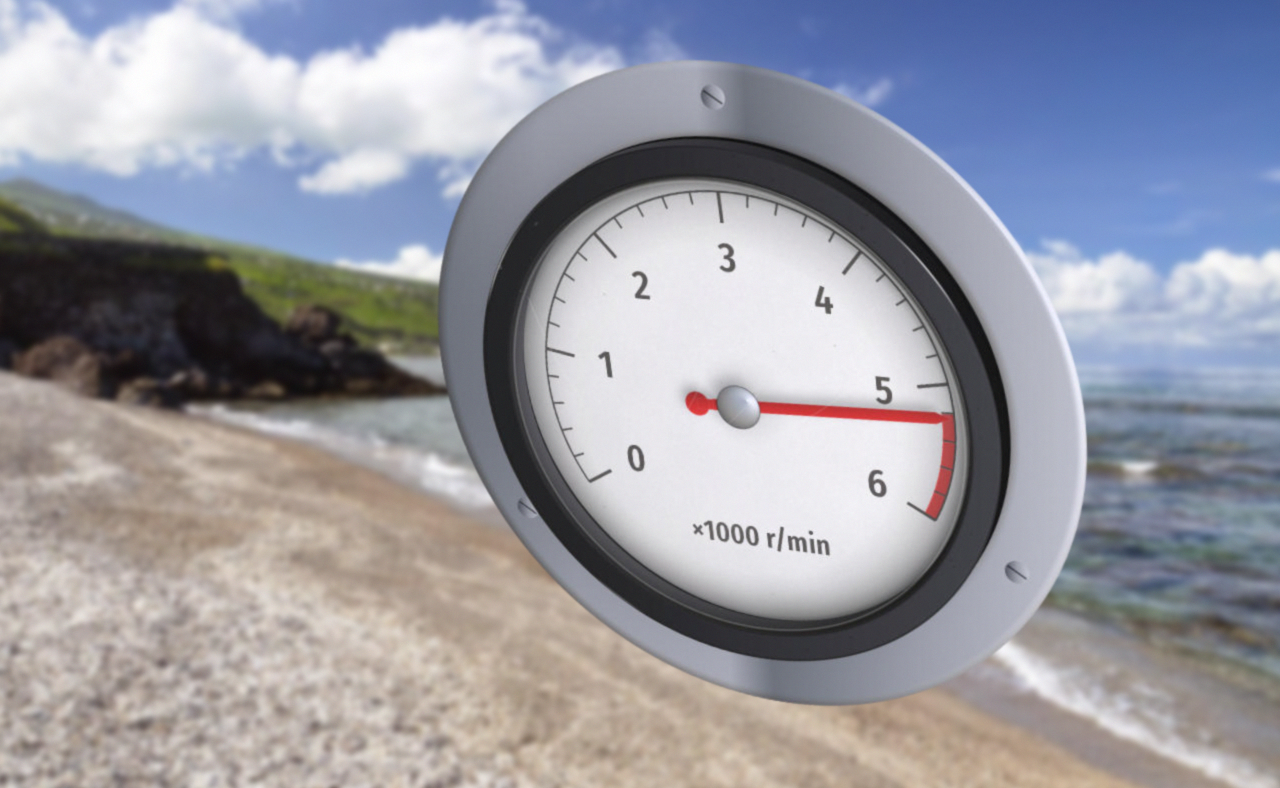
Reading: 5200 rpm
